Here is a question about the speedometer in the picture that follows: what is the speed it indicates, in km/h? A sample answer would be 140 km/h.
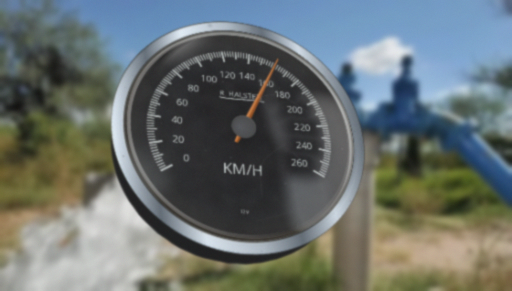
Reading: 160 km/h
